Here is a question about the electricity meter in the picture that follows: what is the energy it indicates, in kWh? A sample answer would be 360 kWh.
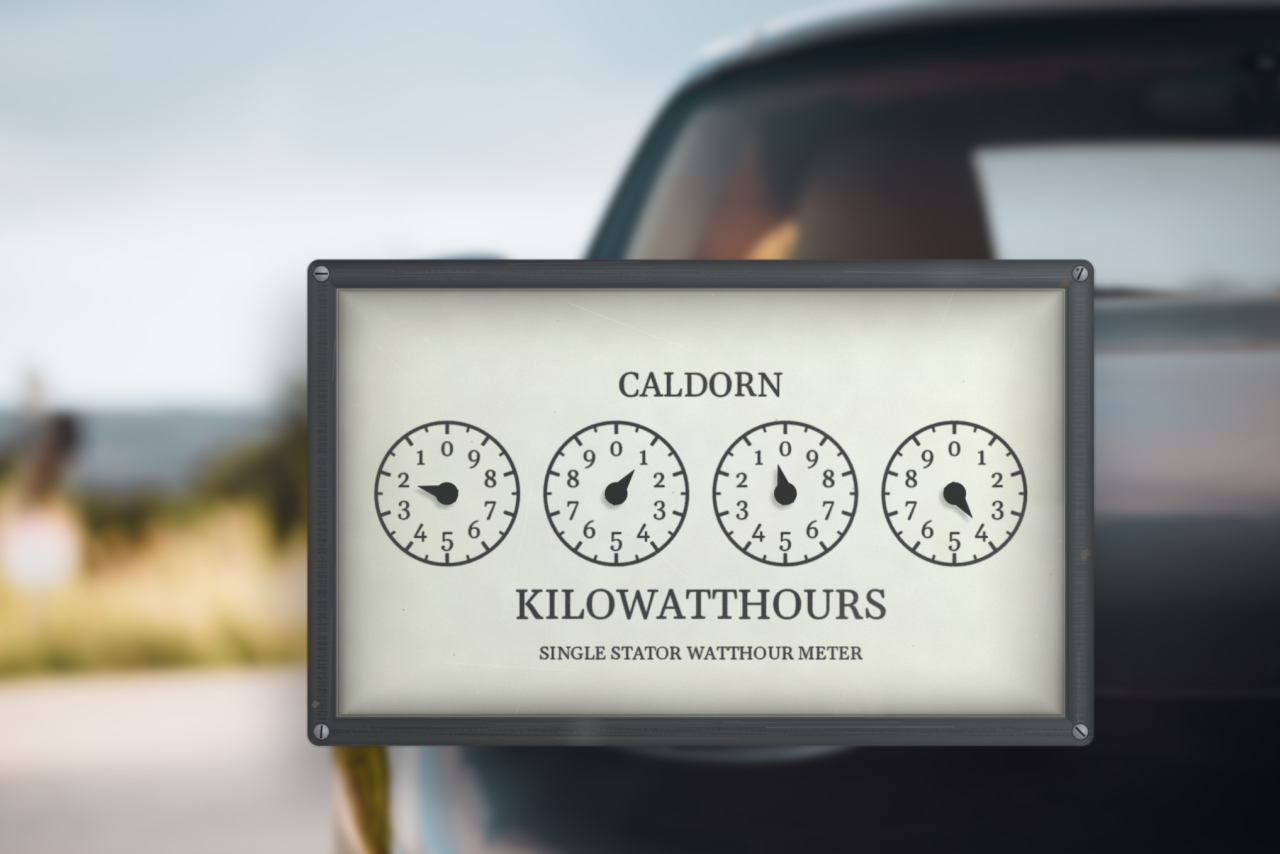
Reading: 2104 kWh
